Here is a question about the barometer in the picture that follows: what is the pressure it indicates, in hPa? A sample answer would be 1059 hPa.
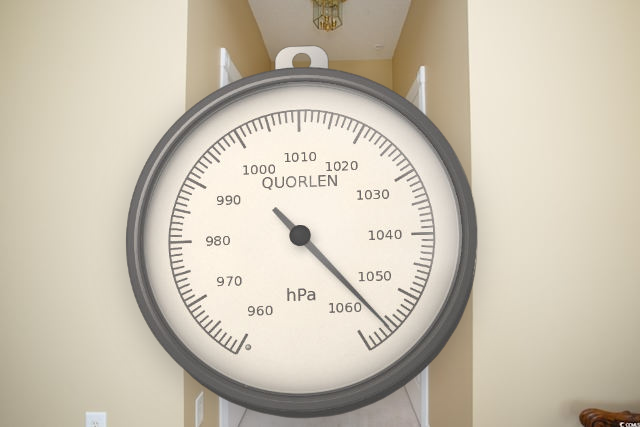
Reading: 1056 hPa
